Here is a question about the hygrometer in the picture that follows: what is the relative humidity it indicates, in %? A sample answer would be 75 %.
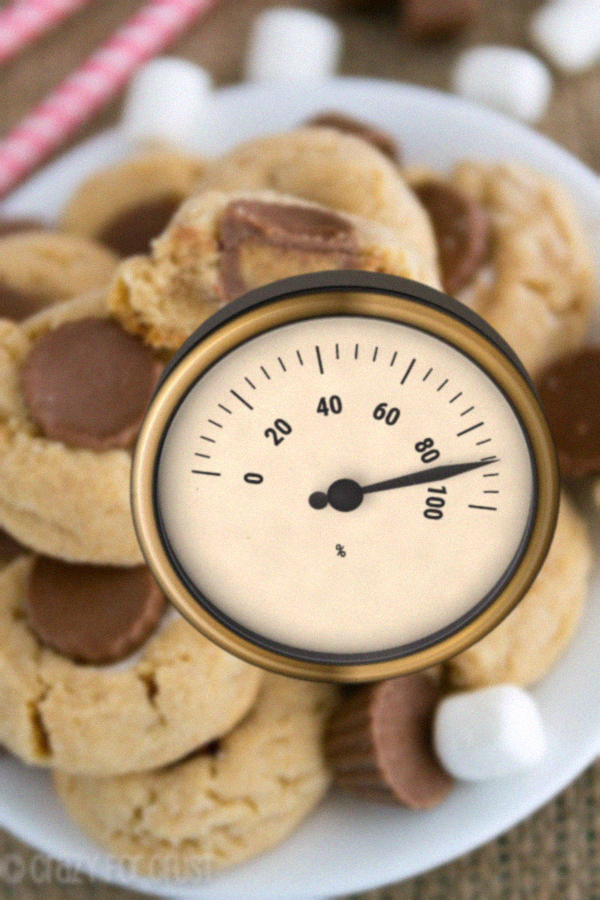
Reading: 88 %
